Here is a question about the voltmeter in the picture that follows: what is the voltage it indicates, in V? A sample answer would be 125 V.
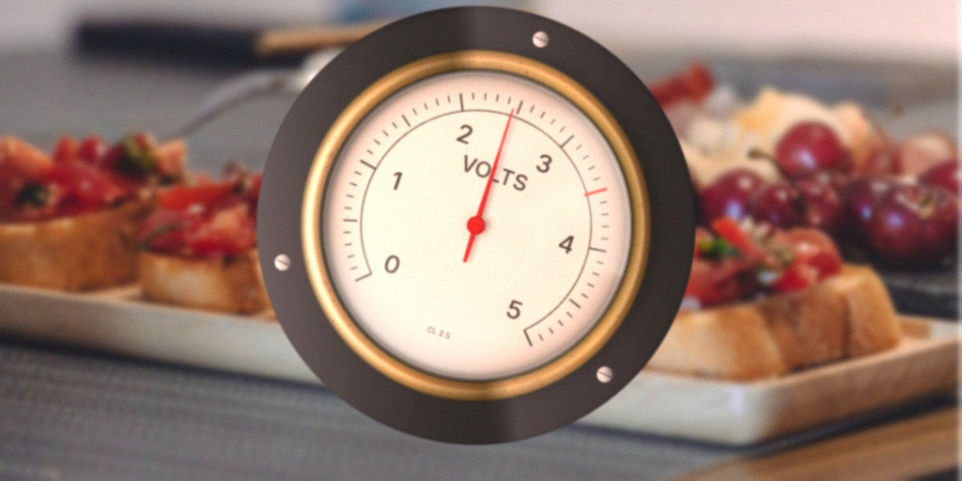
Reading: 2.45 V
